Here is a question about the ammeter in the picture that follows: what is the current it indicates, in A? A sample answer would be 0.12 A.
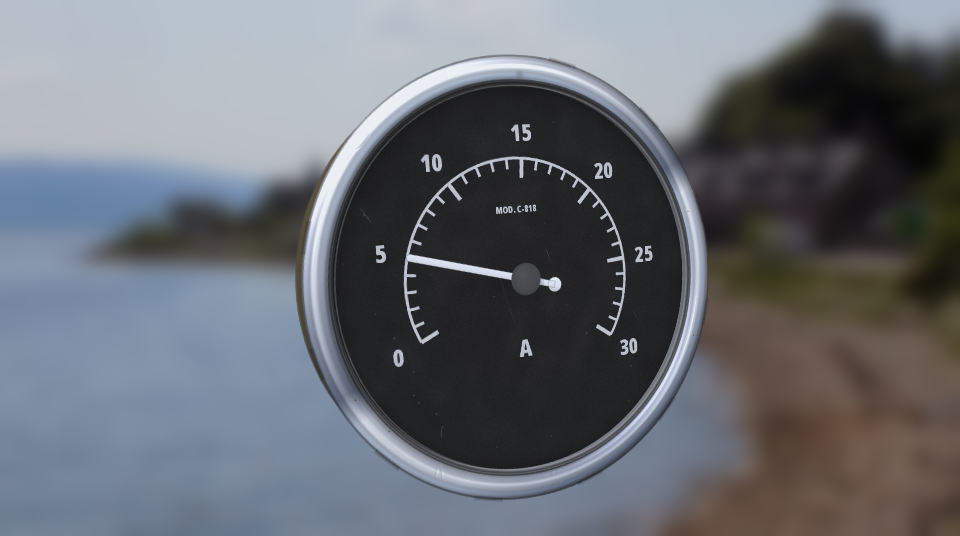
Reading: 5 A
